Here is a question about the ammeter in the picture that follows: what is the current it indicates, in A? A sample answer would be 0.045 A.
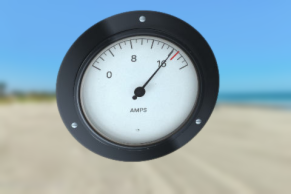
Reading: 16 A
